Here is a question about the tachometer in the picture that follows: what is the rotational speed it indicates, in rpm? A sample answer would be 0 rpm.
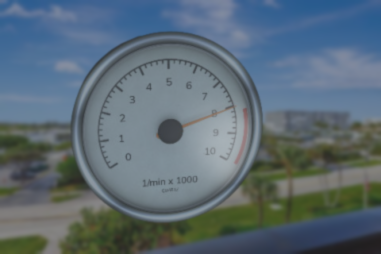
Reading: 8000 rpm
